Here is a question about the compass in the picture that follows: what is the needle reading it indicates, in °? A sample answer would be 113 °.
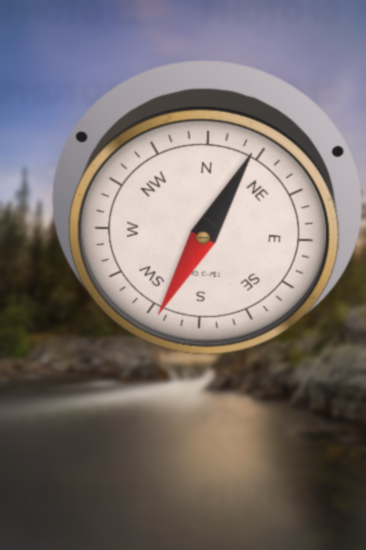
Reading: 205 °
